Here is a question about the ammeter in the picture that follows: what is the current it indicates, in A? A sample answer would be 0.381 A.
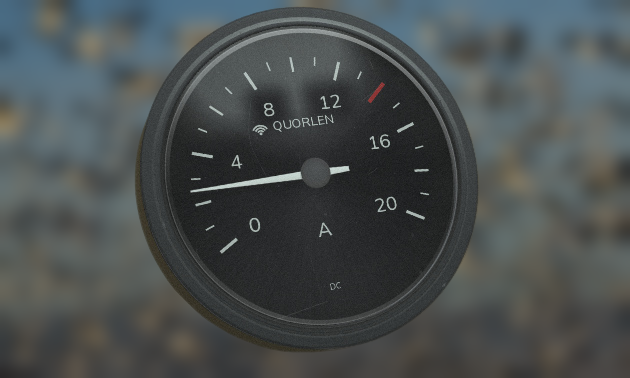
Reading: 2.5 A
